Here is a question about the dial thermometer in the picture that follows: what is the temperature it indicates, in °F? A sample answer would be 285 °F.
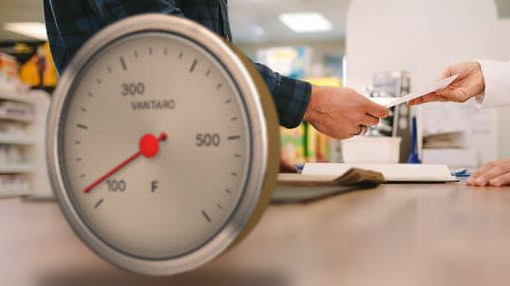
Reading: 120 °F
